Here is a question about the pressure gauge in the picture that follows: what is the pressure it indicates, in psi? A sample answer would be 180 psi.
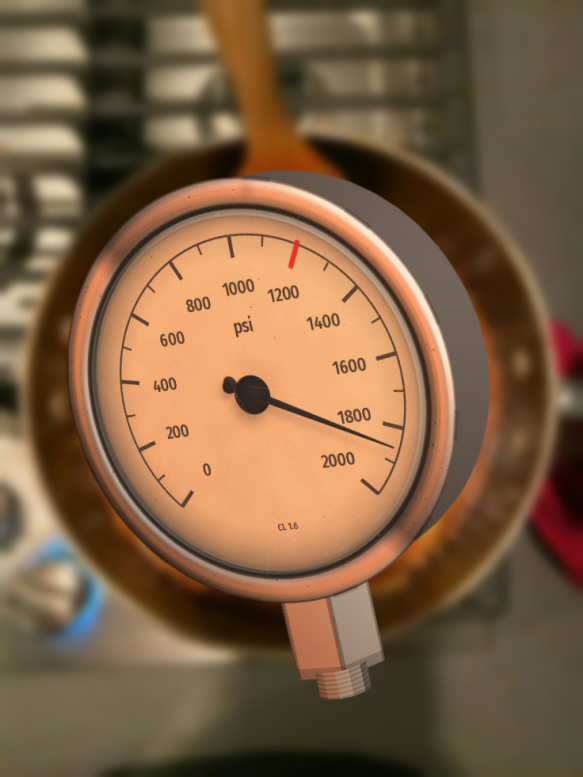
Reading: 1850 psi
